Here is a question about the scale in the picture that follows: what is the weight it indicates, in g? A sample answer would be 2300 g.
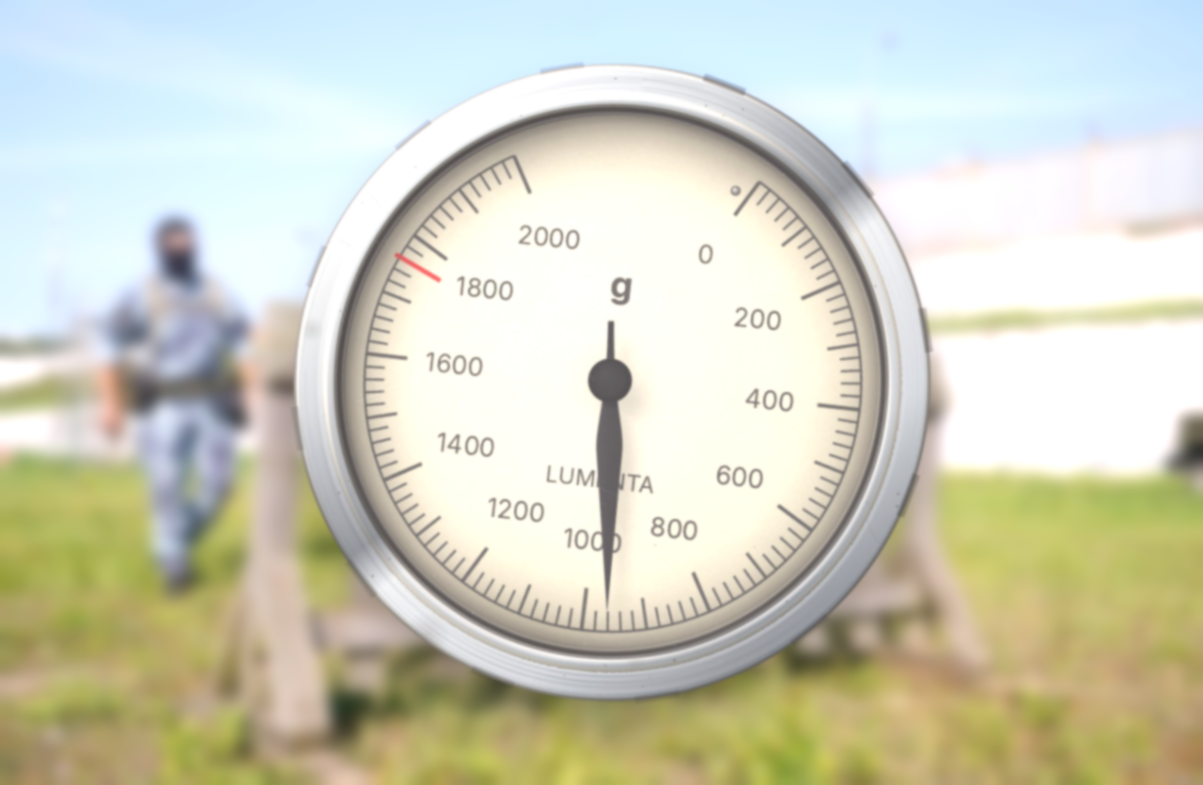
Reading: 960 g
